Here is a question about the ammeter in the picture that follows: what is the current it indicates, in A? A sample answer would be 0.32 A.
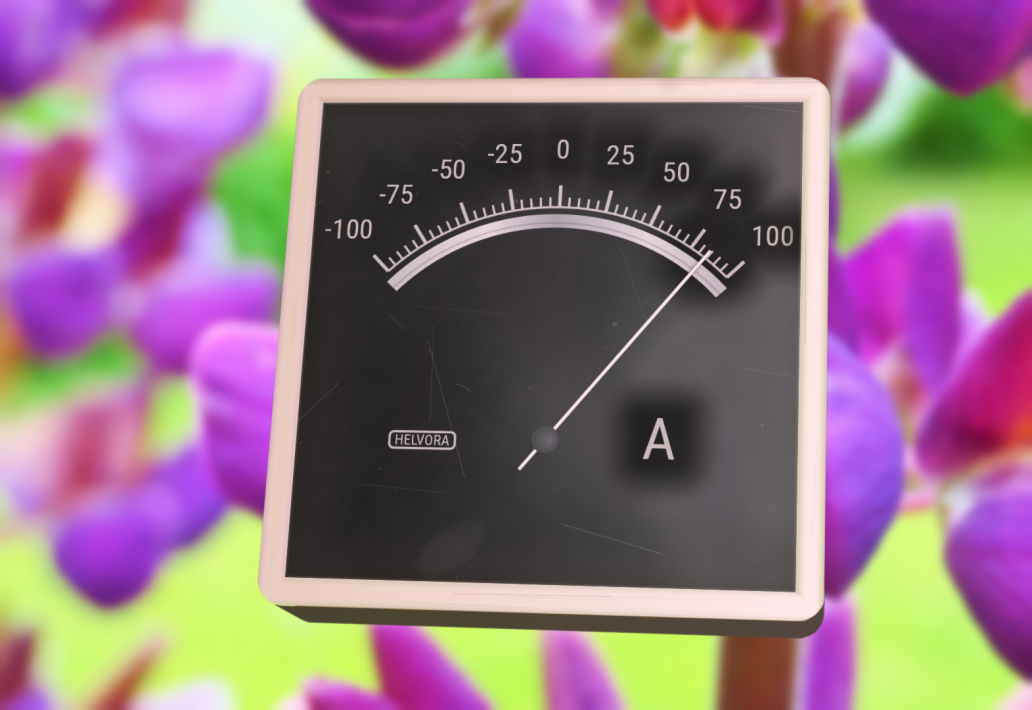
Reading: 85 A
